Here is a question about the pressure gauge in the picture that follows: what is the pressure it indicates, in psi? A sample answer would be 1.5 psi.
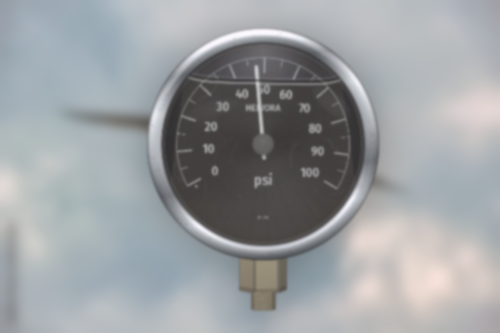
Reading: 47.5 psi
